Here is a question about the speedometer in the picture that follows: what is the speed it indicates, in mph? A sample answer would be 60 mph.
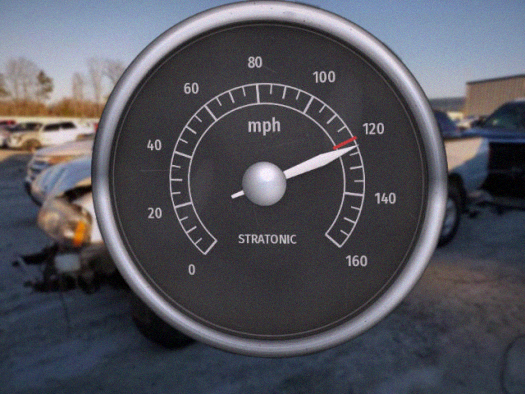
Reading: 122.5 mph
